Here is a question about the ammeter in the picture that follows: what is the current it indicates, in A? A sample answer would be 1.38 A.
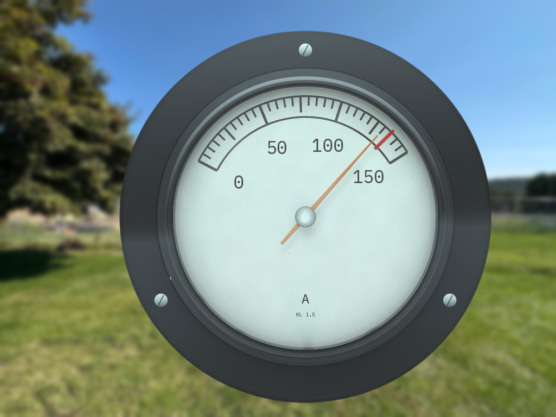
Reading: 130 A
